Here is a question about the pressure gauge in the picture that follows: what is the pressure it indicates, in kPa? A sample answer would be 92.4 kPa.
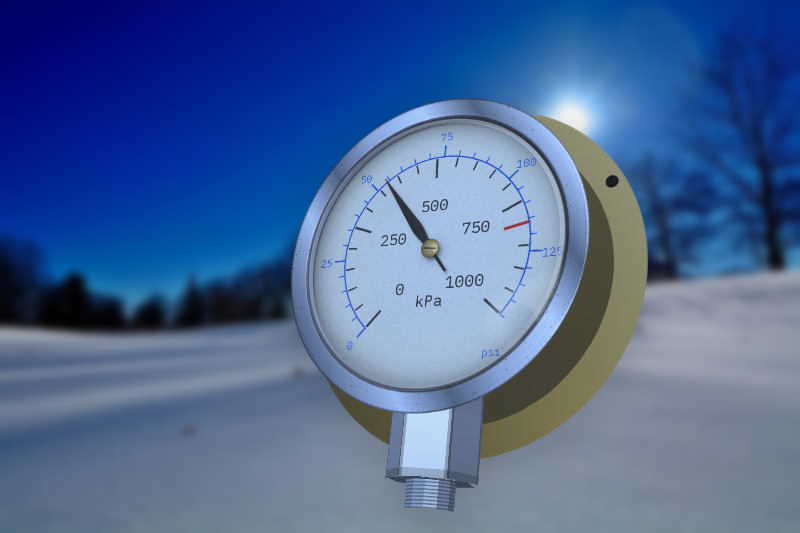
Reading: 375 kPa
